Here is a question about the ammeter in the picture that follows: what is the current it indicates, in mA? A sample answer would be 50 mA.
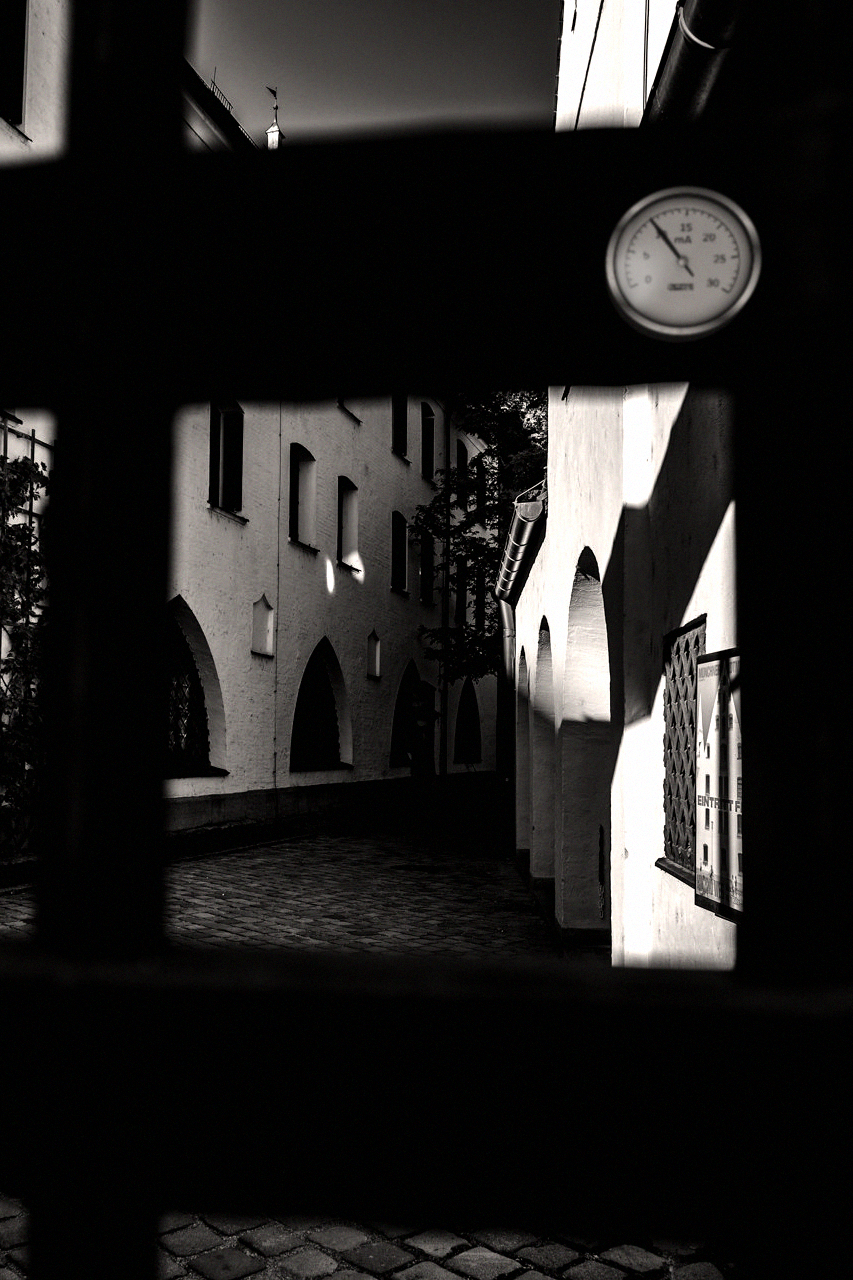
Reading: 10 mA
